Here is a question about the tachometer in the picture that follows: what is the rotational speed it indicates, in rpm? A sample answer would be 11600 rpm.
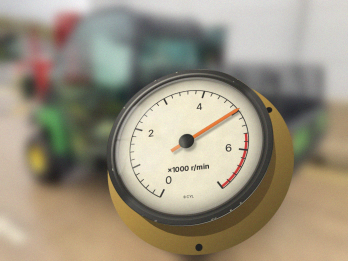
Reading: 5000 rpm
